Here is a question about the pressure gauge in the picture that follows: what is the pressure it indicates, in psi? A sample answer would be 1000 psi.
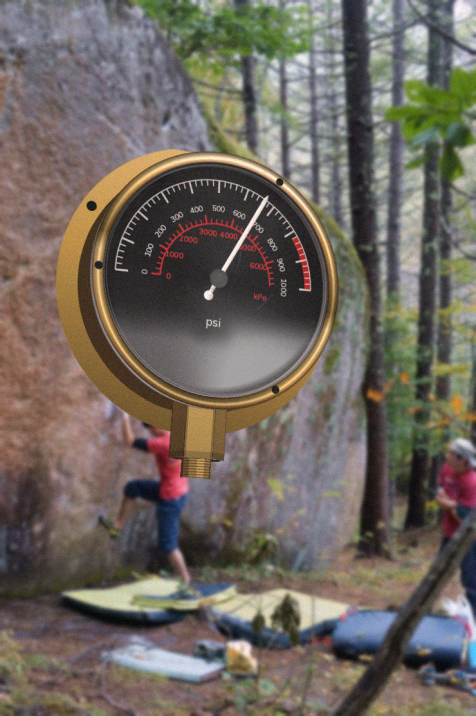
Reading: 660 psi
